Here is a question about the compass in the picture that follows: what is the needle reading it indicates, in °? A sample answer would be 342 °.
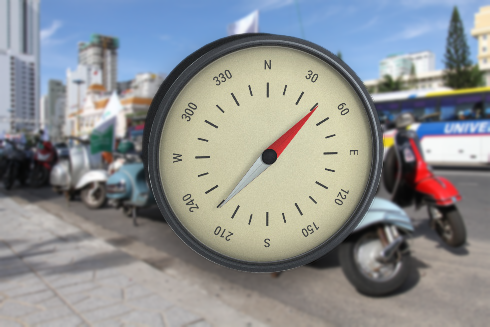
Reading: 45 °
